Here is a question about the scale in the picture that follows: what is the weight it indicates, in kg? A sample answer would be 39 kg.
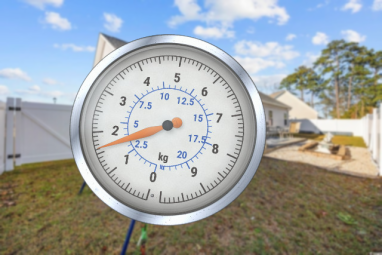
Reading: 1.6 kg
